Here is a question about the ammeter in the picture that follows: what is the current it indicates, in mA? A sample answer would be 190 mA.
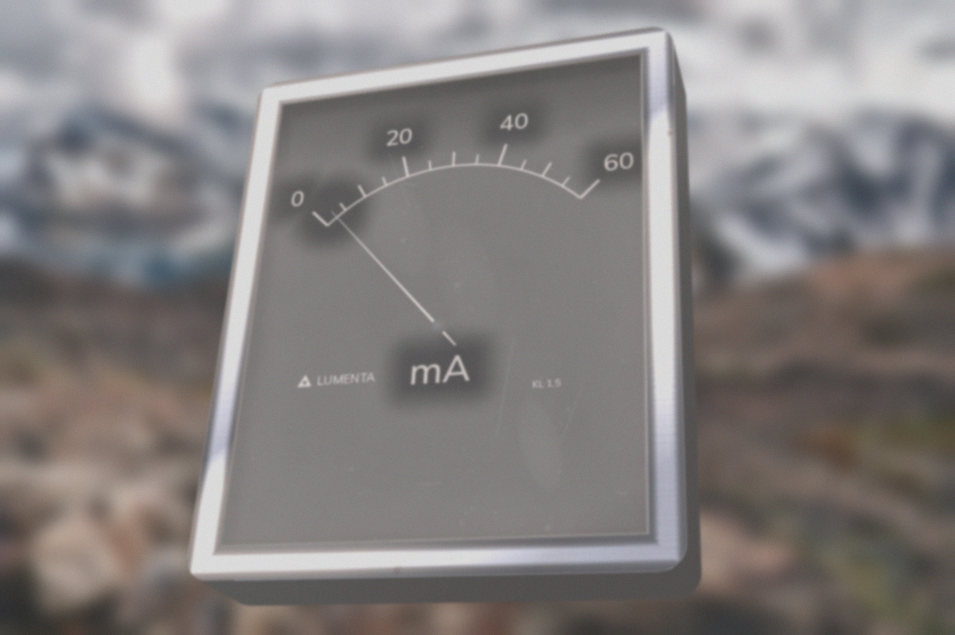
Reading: 2.5 mA
